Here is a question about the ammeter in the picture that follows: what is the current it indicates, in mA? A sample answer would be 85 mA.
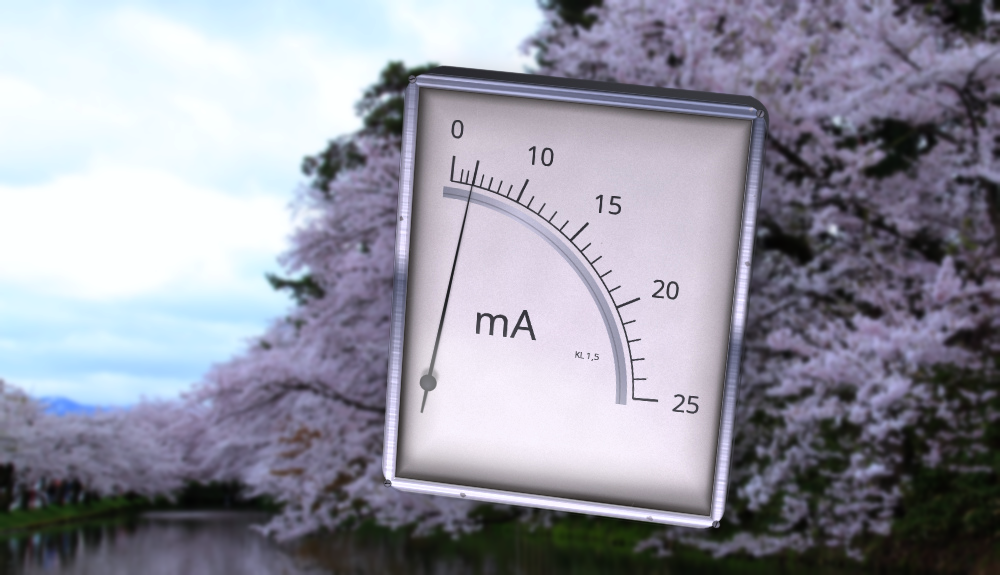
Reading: 5 mA
